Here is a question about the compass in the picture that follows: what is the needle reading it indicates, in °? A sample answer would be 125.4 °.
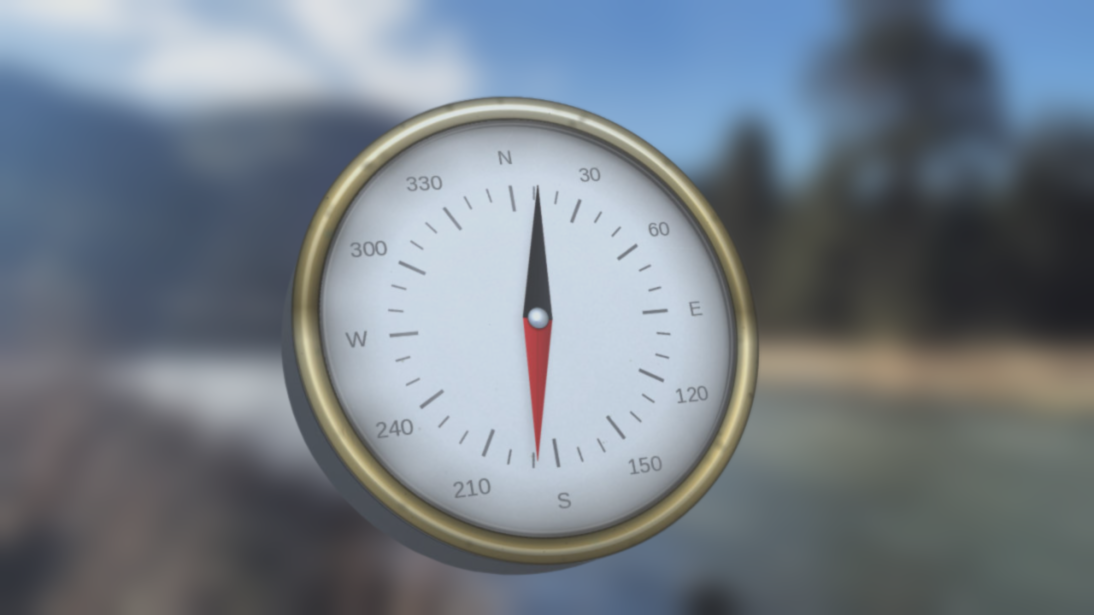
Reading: 190 °
